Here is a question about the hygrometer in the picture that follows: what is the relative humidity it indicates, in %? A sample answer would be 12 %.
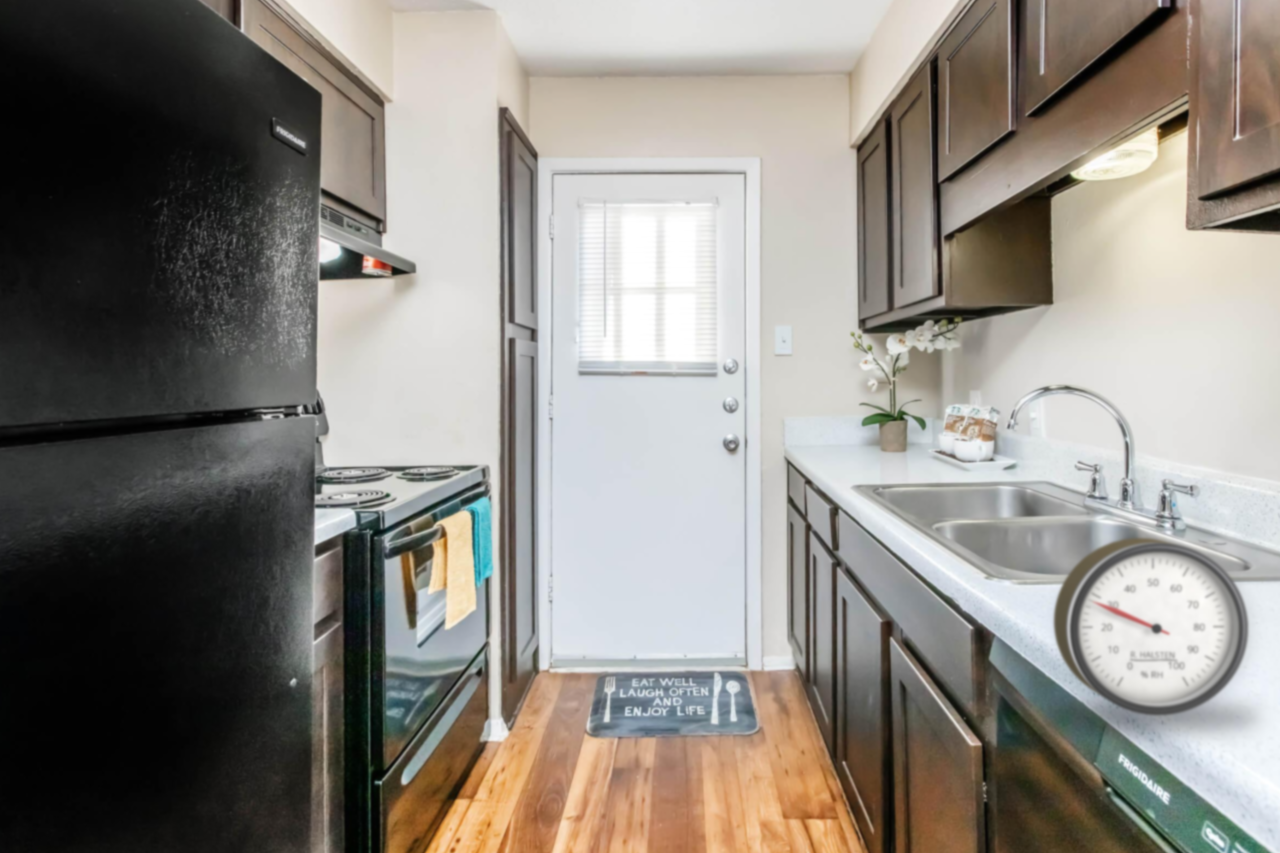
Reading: 28 %
